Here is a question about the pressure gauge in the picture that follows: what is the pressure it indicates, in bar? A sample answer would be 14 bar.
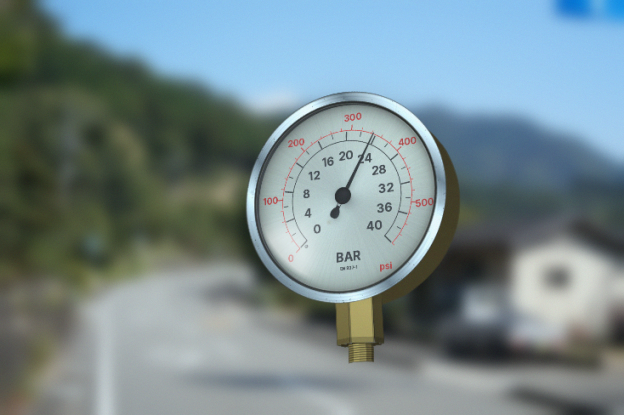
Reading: 24 bar
